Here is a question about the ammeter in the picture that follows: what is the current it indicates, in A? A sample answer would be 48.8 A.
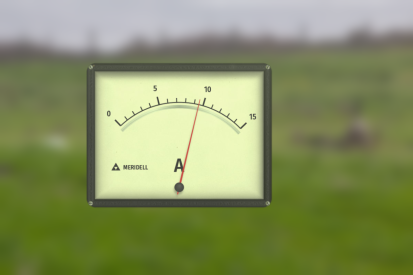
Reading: 9.5 A
